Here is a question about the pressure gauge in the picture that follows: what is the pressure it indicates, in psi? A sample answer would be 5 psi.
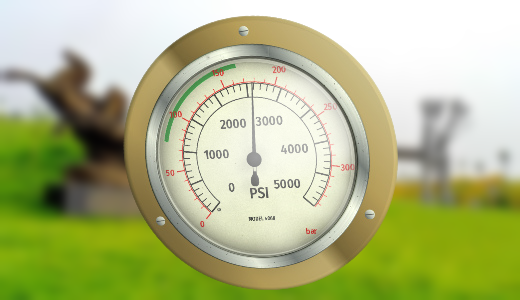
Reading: 2600 psi
